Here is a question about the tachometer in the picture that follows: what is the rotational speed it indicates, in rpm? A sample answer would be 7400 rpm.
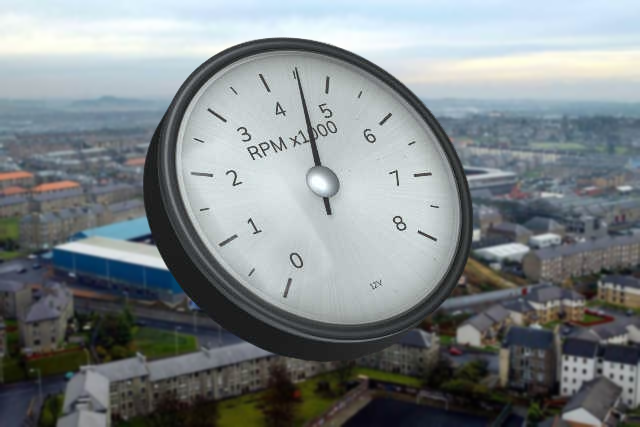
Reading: 4500 rpm
